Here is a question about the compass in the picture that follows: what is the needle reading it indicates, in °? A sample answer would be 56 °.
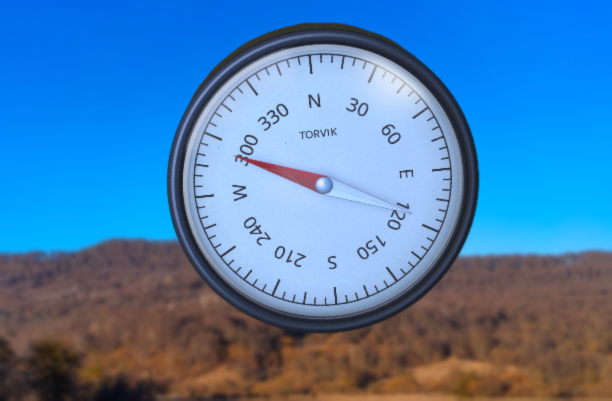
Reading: 295 °
